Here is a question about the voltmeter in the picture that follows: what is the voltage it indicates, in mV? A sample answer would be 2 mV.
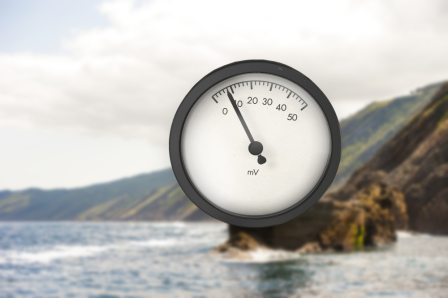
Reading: 8 mV
